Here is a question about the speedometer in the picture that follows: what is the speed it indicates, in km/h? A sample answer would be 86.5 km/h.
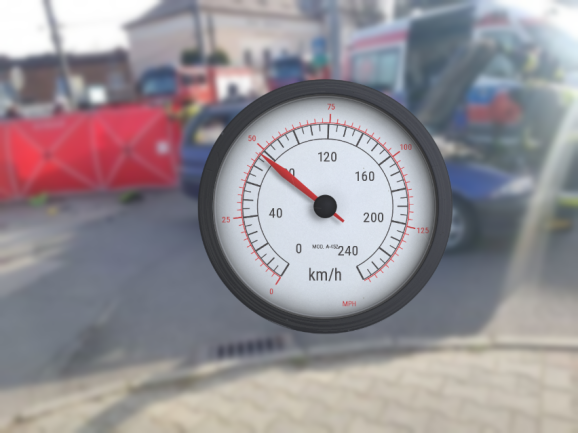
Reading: 77.5 km/h
